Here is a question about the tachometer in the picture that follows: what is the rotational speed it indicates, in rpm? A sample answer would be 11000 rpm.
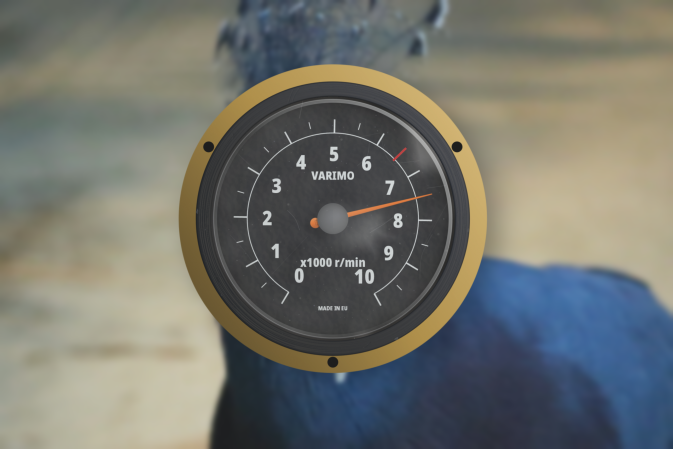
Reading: 7500 rpm
